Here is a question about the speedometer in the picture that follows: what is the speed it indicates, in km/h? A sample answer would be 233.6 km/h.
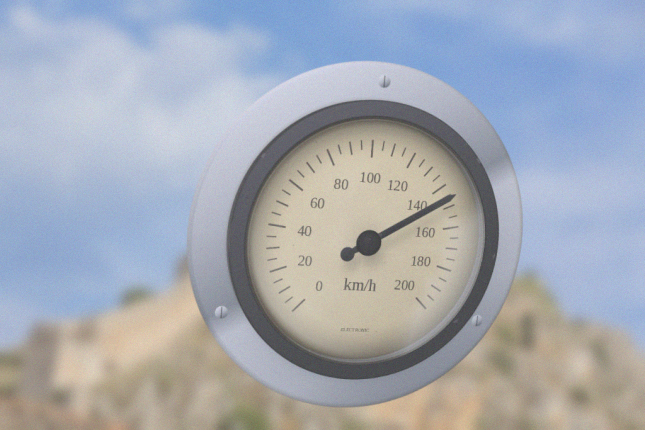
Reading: 145 km/h
